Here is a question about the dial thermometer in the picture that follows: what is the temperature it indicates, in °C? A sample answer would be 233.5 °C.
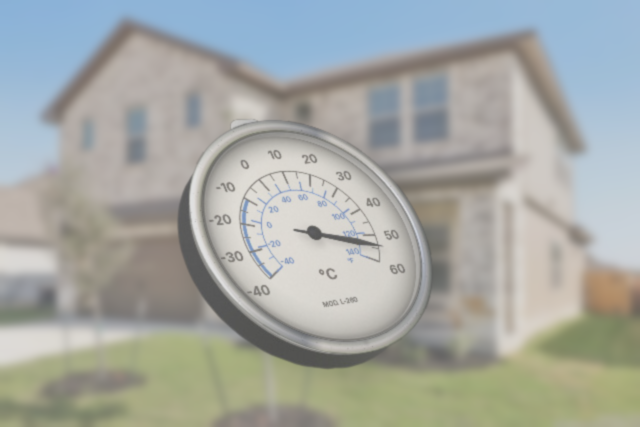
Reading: 55 °C
